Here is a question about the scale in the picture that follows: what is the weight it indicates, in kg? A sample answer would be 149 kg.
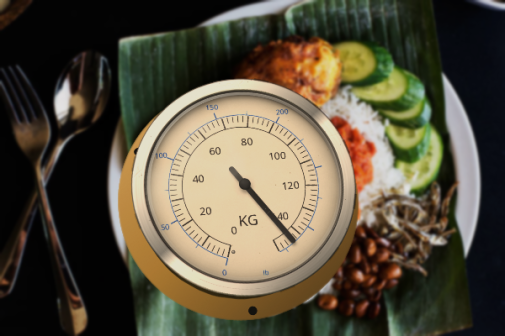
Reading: 144 kg
